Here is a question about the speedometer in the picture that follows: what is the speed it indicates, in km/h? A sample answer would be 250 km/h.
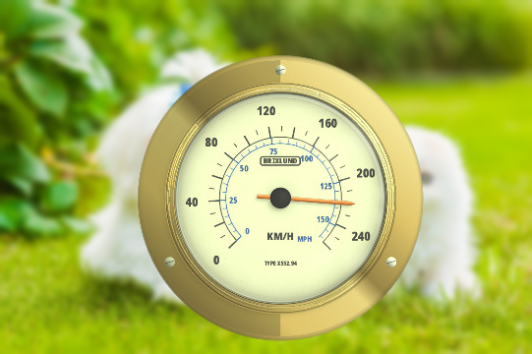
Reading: 220 km/h
